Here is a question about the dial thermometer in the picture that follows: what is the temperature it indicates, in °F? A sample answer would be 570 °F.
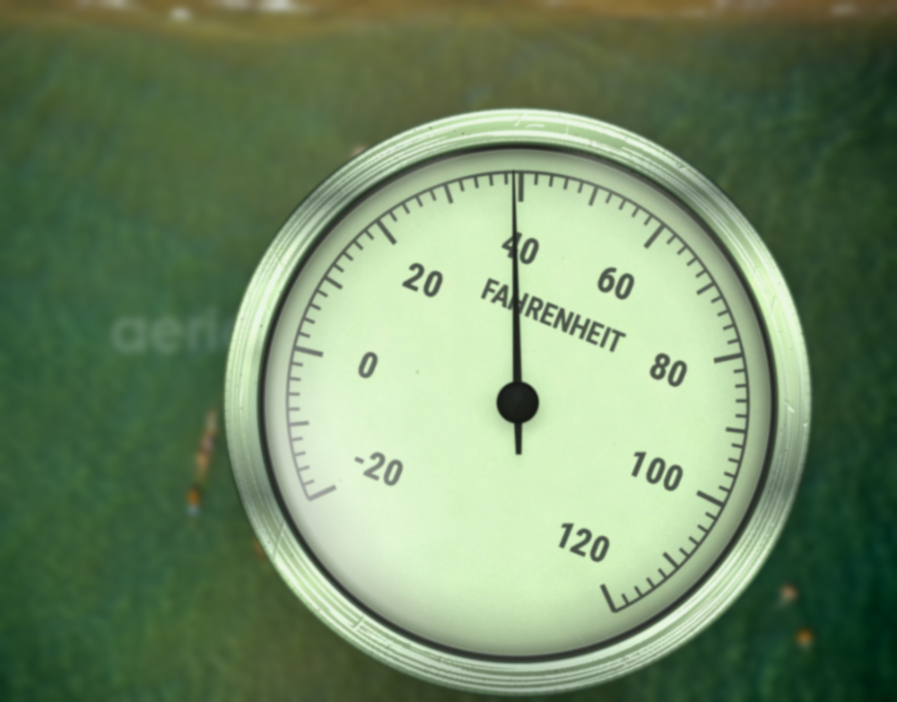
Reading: 39 °F
